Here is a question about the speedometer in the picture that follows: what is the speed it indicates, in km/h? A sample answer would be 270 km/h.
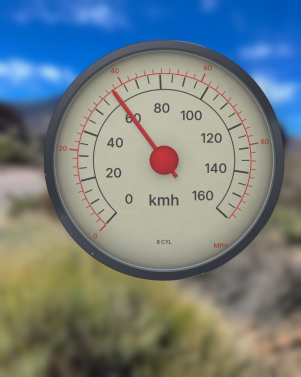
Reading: 60 km/h
